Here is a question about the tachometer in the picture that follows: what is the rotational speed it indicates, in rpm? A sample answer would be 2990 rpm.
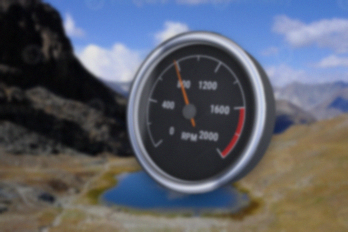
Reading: 800 rpm
